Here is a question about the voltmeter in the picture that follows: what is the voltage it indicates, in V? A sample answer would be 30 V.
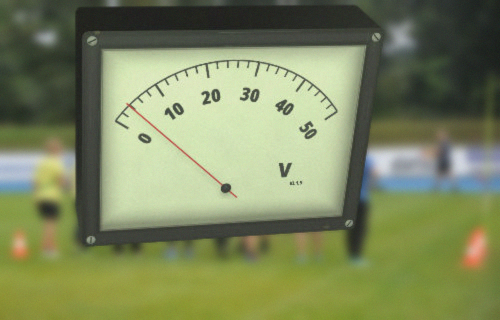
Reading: 4 V
